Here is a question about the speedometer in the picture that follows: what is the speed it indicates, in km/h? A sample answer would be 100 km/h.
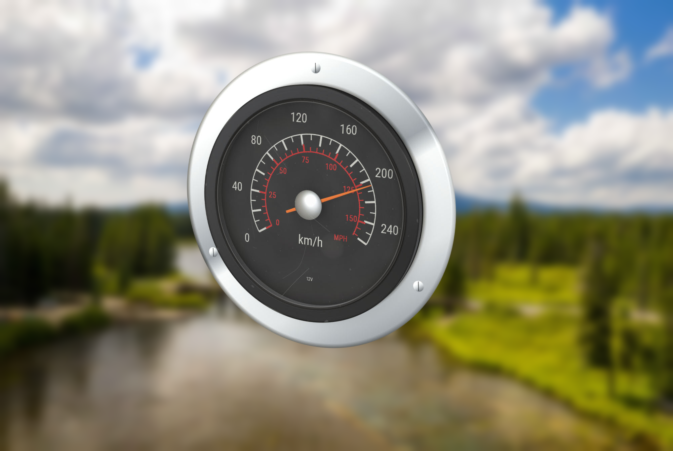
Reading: 205 km/h
